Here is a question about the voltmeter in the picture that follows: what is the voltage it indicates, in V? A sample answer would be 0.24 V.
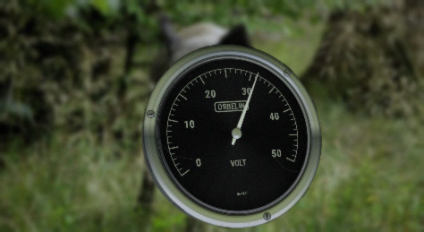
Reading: 31 V
